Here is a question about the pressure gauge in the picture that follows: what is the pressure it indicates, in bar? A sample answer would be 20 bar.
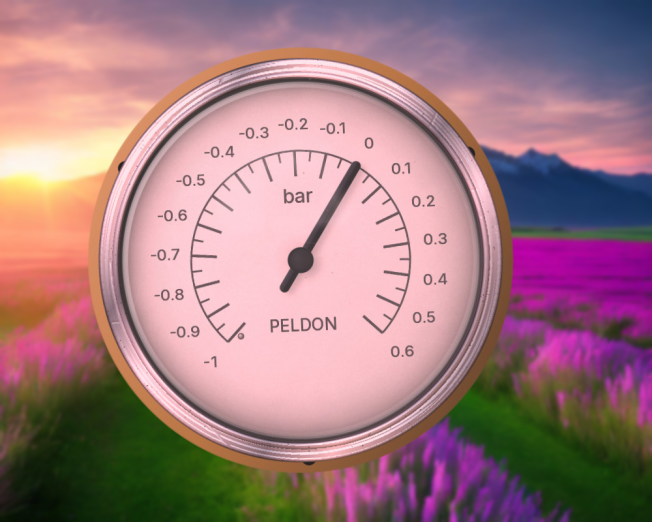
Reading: 0 bar
